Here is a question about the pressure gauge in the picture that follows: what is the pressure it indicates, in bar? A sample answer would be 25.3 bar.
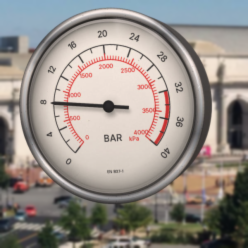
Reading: 8 bar
